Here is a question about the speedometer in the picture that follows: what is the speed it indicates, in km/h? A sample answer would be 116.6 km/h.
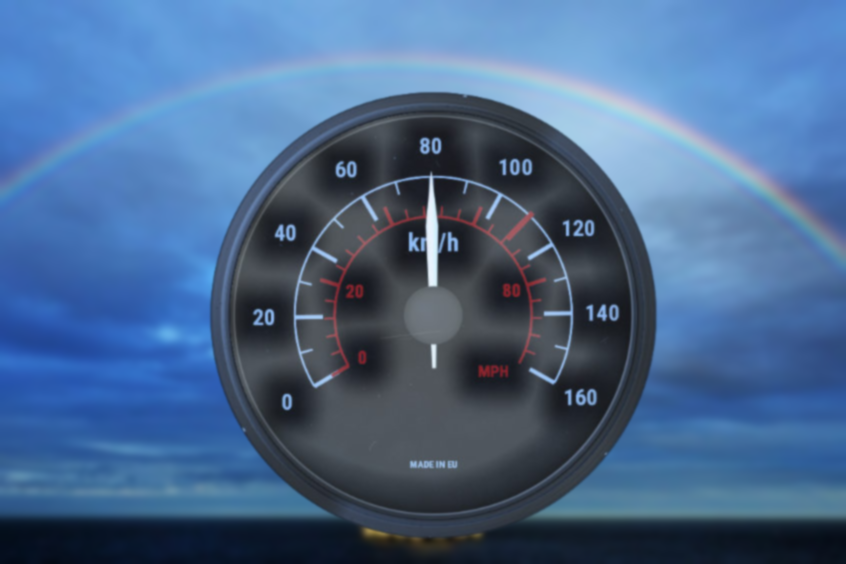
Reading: 80 km/h
